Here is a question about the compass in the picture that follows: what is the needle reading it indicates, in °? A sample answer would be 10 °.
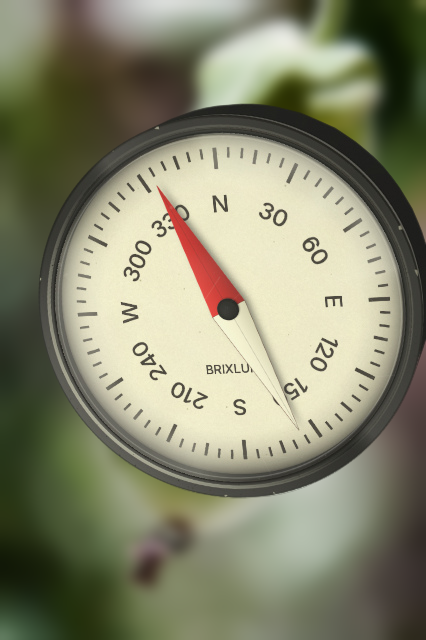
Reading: 335 °
